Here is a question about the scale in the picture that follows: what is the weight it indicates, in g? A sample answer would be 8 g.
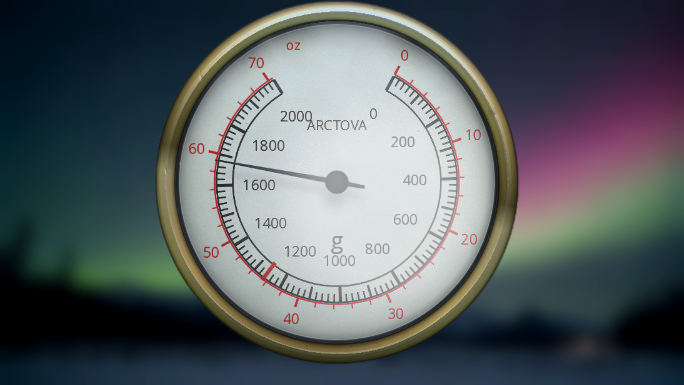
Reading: 1680 g
